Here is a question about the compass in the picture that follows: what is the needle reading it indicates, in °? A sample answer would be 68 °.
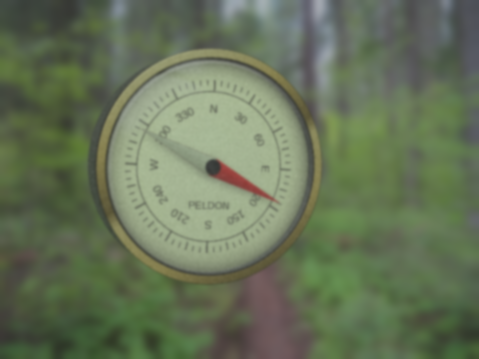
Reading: 115 °
